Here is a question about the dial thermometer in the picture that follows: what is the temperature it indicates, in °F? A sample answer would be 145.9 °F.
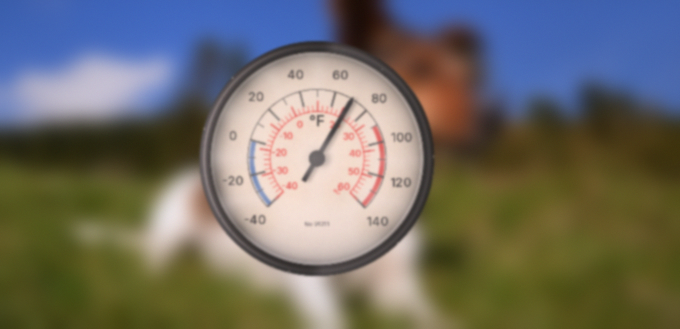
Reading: 70 °F
